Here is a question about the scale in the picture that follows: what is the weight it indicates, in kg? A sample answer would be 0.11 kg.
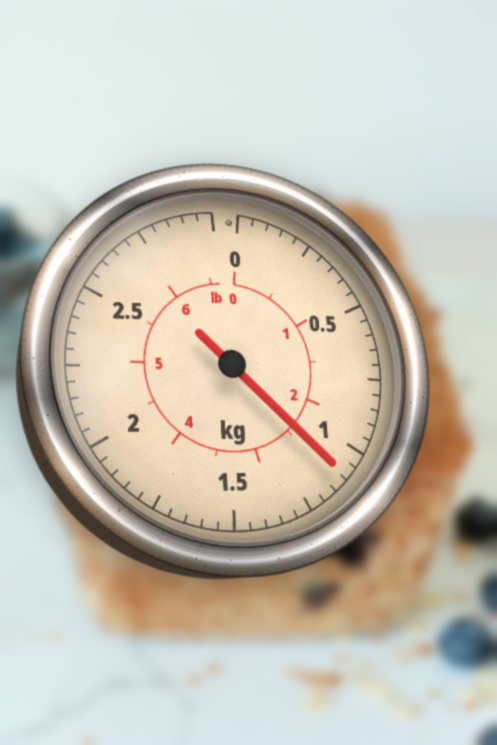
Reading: 1.1 kg
